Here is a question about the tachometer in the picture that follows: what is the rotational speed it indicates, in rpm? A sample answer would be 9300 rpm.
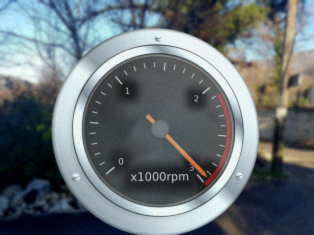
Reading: 2950 rpm
